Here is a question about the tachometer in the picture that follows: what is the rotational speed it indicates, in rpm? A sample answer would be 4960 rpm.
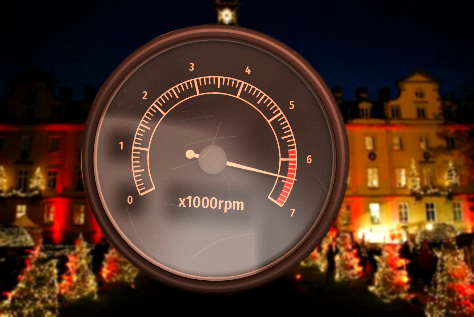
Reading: 6400 rpm
